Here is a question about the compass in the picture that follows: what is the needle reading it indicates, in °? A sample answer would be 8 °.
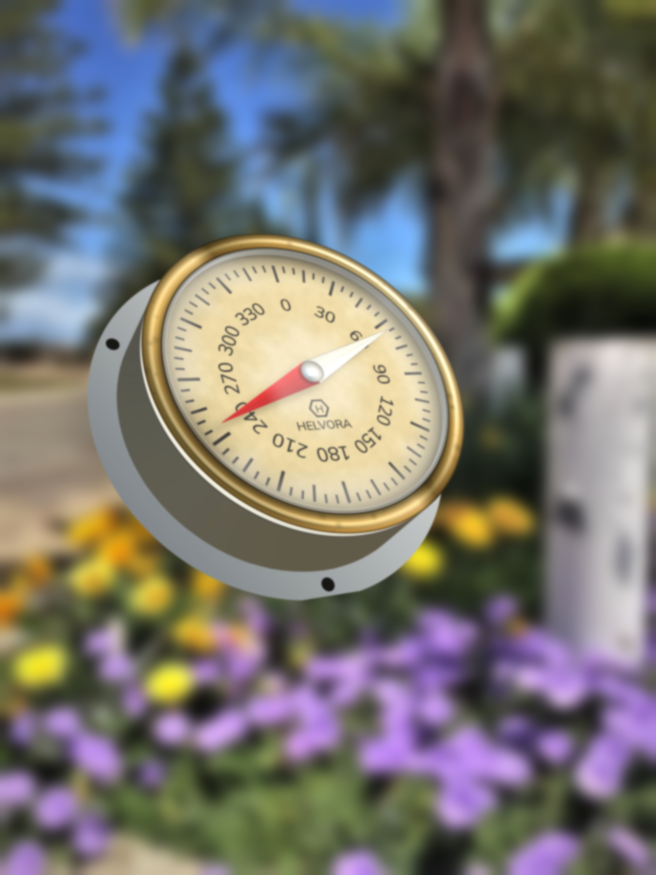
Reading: 245 °
